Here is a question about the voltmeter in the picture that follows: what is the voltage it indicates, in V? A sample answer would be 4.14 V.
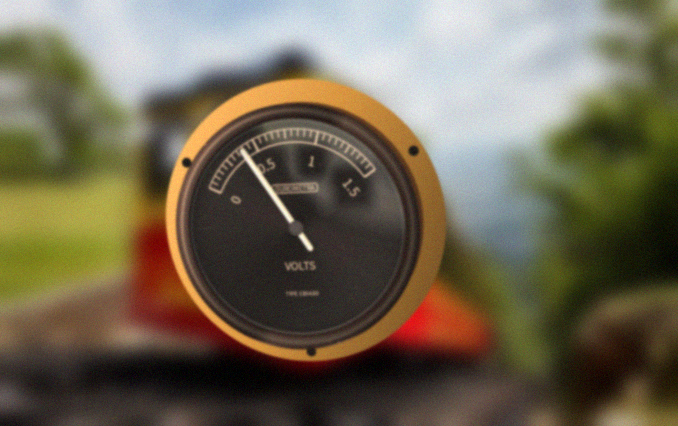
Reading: 0.4 V
